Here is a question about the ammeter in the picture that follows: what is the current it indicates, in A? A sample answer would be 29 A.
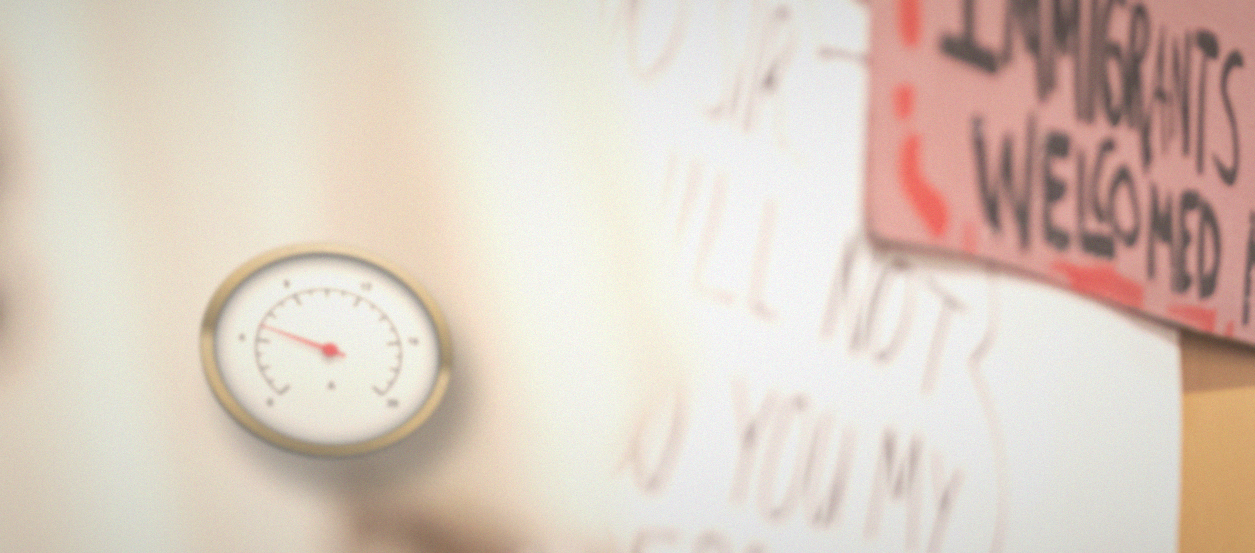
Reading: 5 A
